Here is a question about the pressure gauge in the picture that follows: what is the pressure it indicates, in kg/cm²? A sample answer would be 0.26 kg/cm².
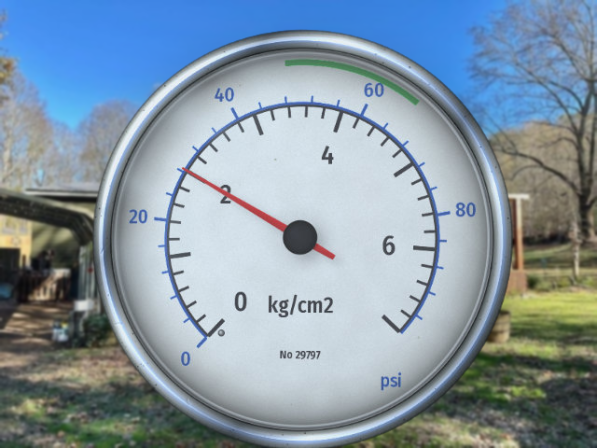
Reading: 2 kg/cm²
